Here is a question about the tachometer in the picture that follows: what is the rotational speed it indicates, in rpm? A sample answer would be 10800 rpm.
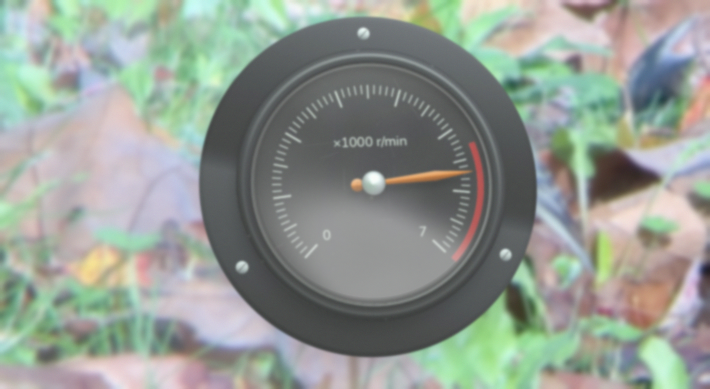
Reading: 5700 rpm
